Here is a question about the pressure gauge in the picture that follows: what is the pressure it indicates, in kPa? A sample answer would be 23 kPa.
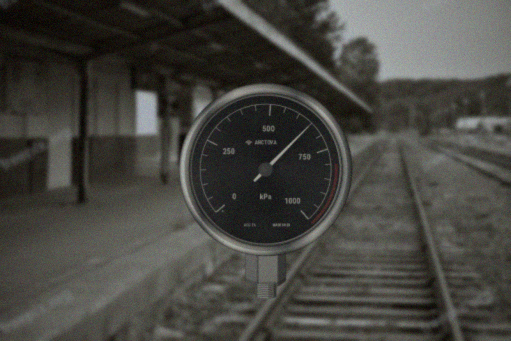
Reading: 650 kPa
